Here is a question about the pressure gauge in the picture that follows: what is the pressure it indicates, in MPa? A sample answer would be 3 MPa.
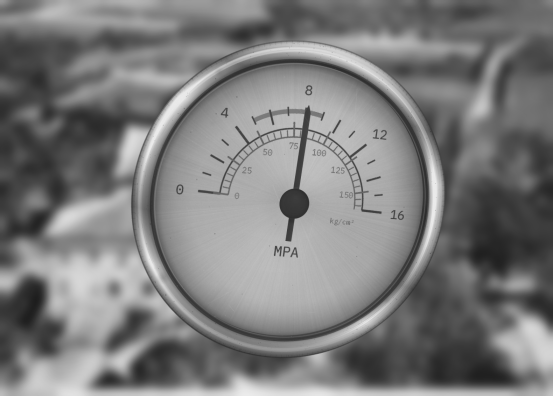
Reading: 8 MPa
